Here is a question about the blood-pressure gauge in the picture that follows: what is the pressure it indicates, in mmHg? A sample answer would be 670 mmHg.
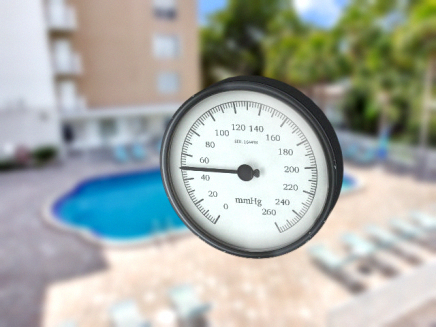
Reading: 50 mmHg
